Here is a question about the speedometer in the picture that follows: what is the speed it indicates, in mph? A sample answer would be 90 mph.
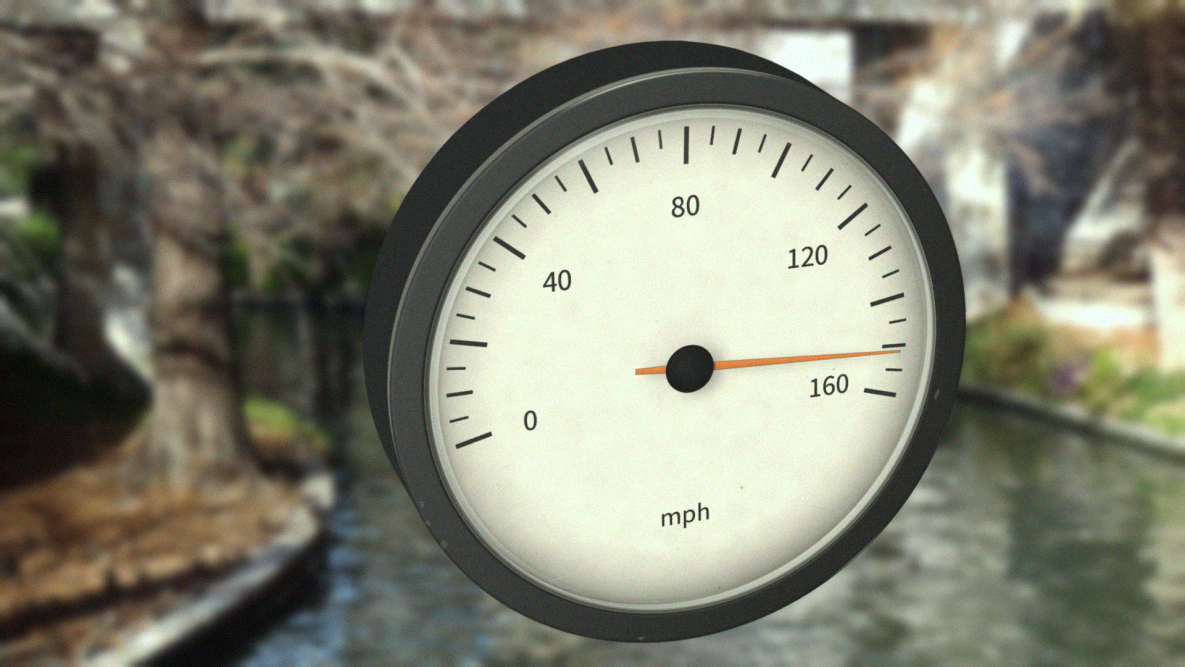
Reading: 150 mph
